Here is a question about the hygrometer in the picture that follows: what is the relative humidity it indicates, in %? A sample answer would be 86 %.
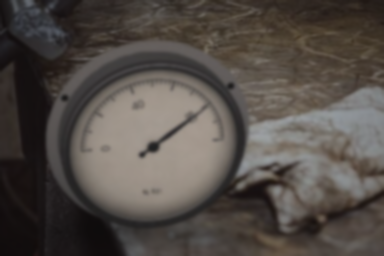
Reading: 80 %
